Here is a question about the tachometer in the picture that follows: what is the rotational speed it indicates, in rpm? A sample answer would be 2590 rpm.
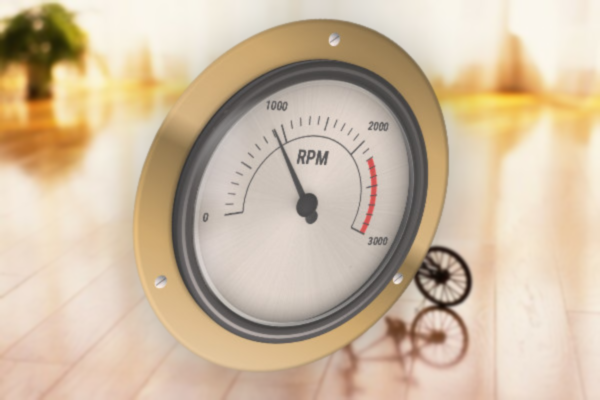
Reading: 900 rpm
